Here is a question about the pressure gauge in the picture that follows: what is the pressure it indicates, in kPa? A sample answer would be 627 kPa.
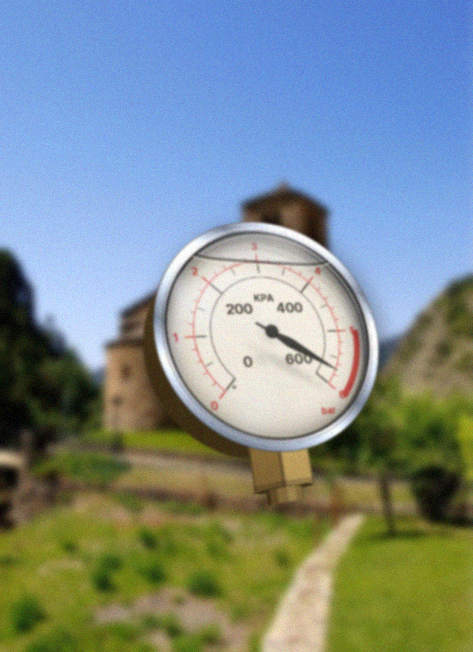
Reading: 575 kPa
